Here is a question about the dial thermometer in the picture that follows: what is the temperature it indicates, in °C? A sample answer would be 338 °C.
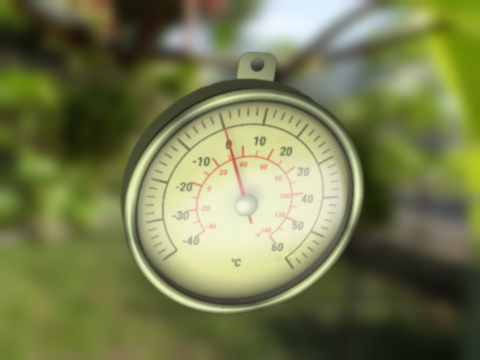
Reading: 0 °C
